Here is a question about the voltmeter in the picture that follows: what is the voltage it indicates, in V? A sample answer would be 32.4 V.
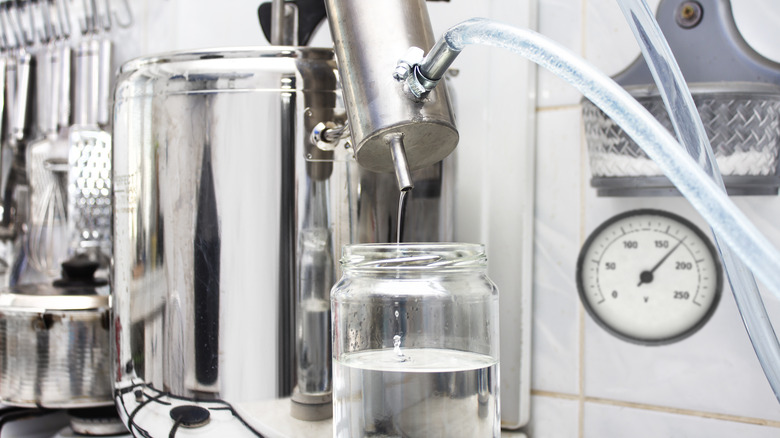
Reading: 170 V
